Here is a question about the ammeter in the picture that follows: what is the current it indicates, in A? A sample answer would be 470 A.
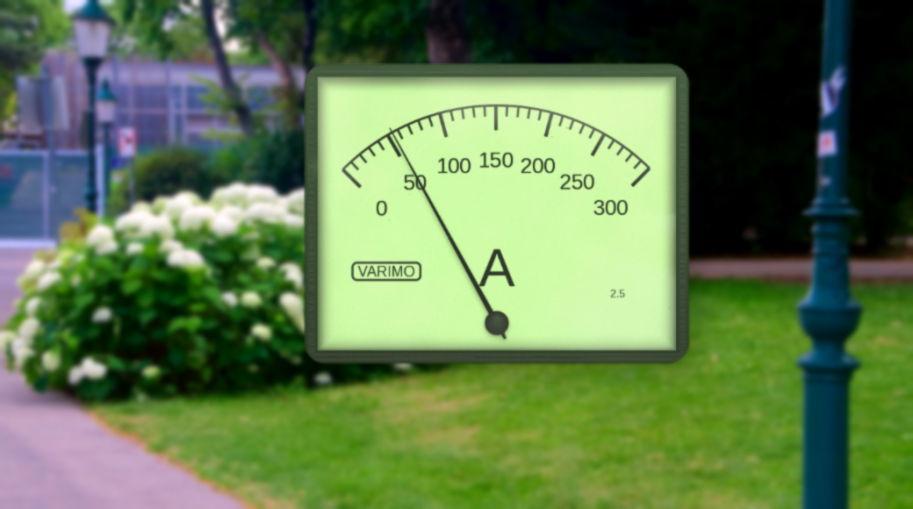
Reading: 55 A
